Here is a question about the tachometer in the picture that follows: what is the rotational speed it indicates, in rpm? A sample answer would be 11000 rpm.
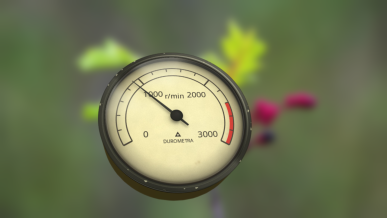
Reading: 900 rpm
